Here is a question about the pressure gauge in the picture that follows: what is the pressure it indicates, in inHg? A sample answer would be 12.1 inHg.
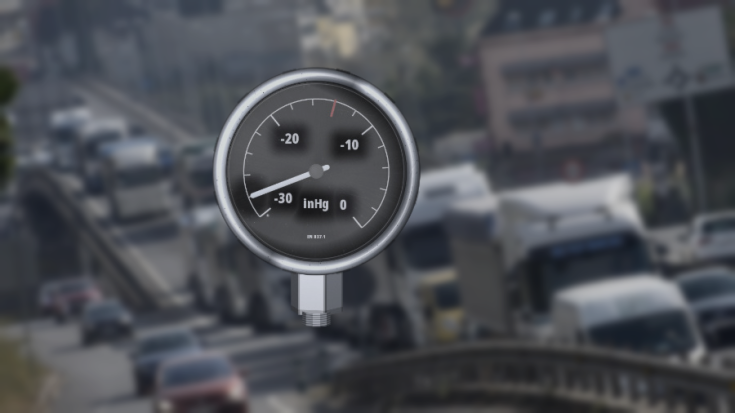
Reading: -28 inHg
